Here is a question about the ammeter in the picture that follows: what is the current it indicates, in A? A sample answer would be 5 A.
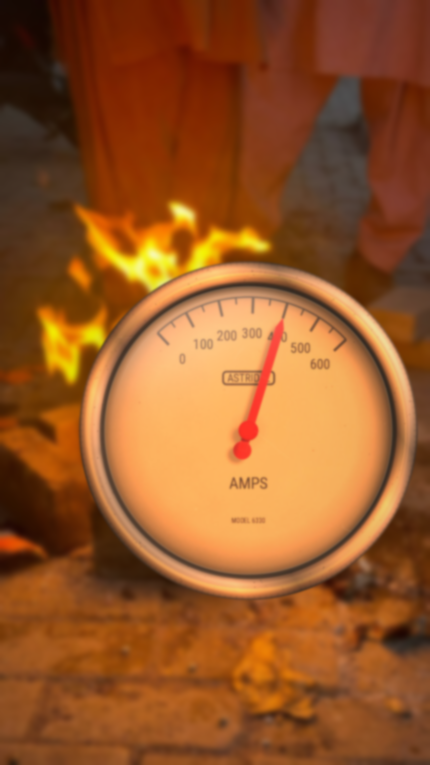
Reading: 400 A
